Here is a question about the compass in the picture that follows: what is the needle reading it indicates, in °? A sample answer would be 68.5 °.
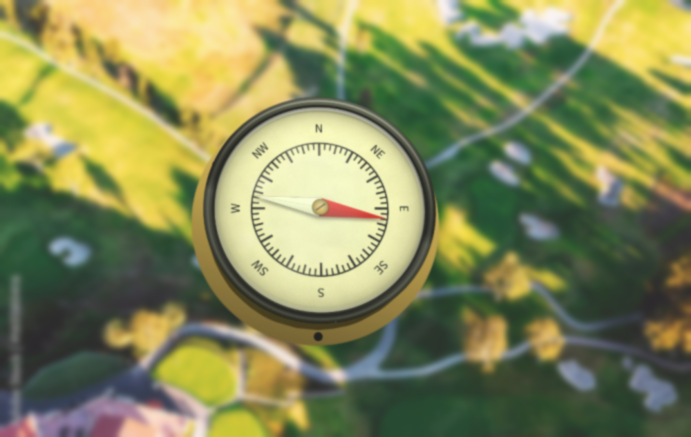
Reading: 100 °
